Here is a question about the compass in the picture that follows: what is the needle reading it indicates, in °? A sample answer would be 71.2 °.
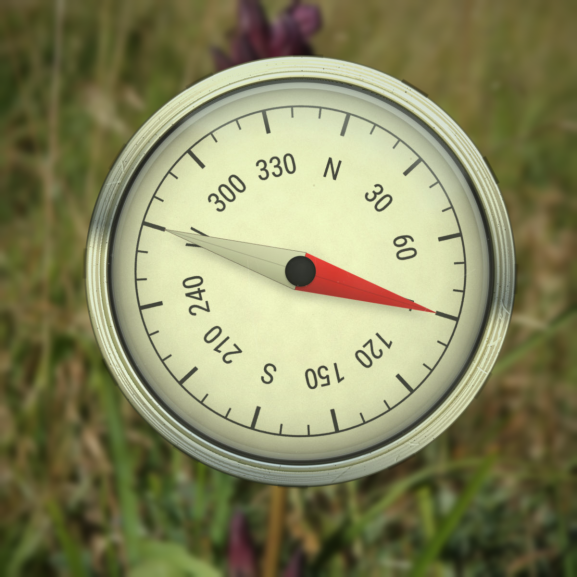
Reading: 90 °
